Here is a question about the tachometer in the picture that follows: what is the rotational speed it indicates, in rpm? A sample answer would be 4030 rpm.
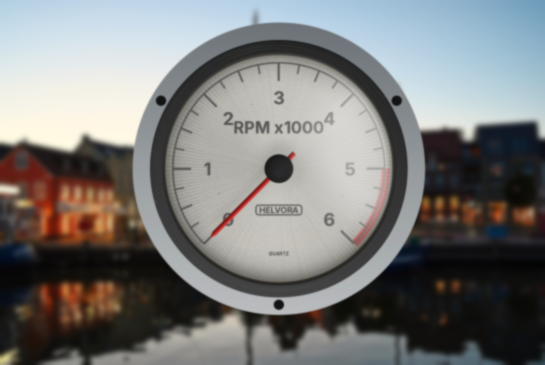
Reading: 0 rpm
